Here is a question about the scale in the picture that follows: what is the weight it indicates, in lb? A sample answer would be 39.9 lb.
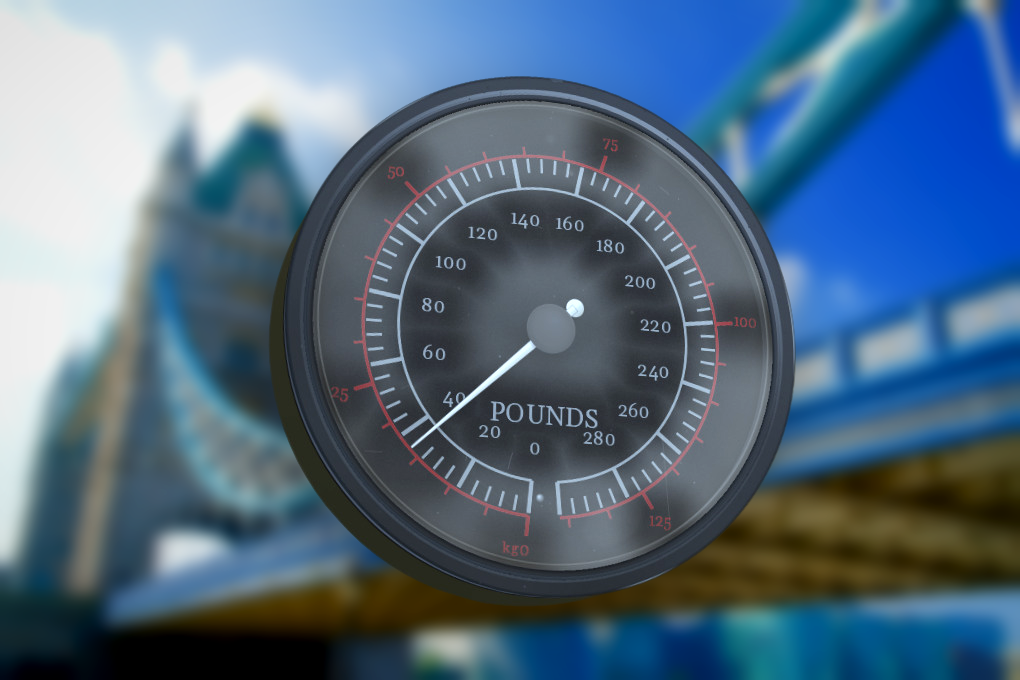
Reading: 36 lb
